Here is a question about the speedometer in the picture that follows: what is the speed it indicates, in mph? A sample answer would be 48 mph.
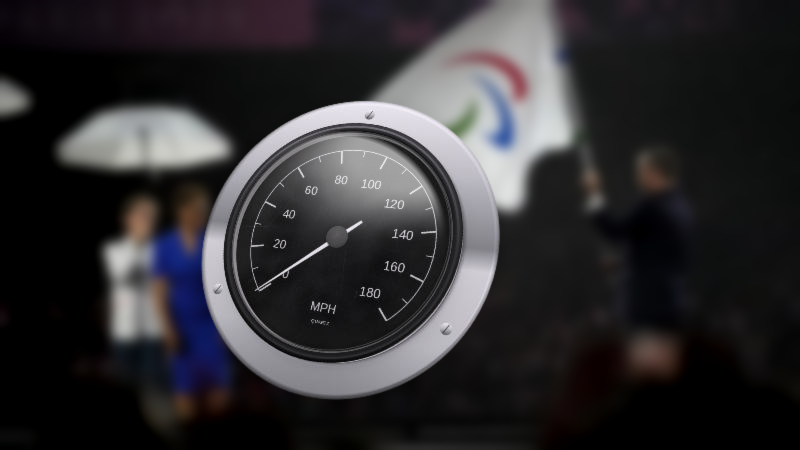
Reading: 0 mph
